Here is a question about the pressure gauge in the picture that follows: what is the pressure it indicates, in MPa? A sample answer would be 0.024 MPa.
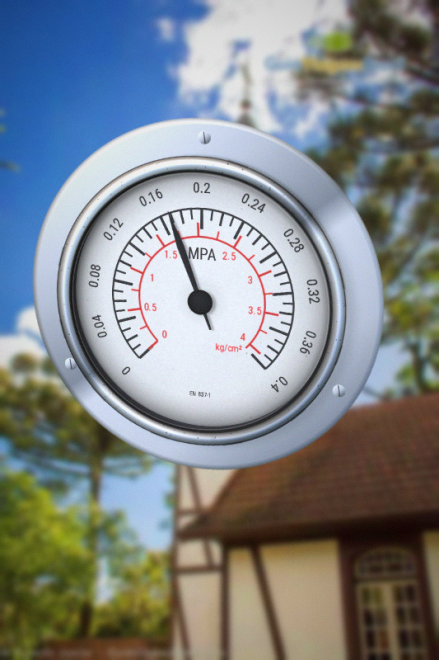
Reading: 0.17 MPa
